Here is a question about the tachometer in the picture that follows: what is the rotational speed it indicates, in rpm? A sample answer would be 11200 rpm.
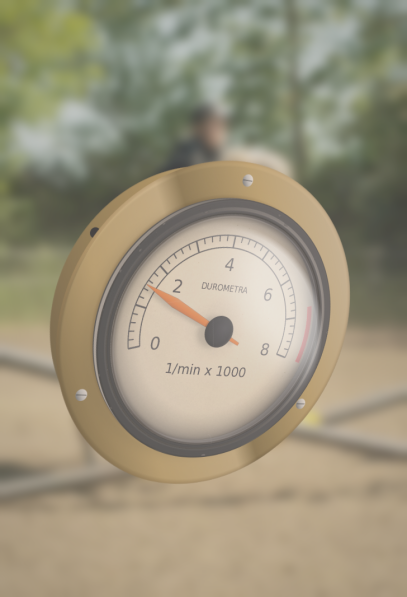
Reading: 1500 rpm
